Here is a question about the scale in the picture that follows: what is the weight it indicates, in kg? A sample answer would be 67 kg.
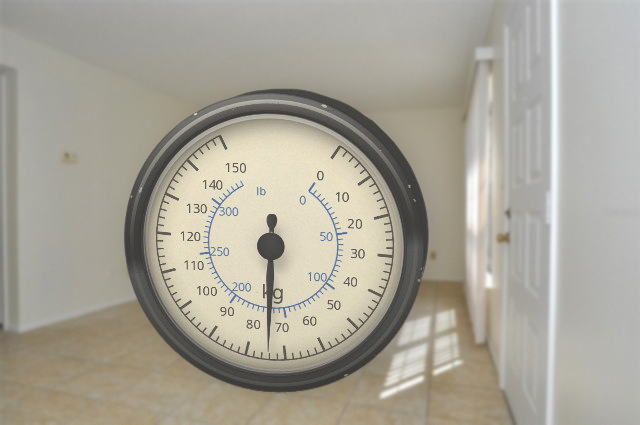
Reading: 74 kg
